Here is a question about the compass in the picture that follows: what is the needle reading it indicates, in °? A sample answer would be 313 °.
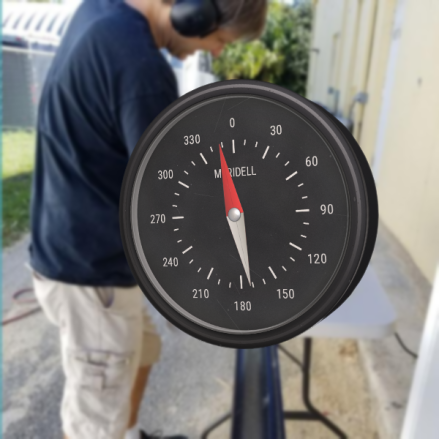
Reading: 350 °
